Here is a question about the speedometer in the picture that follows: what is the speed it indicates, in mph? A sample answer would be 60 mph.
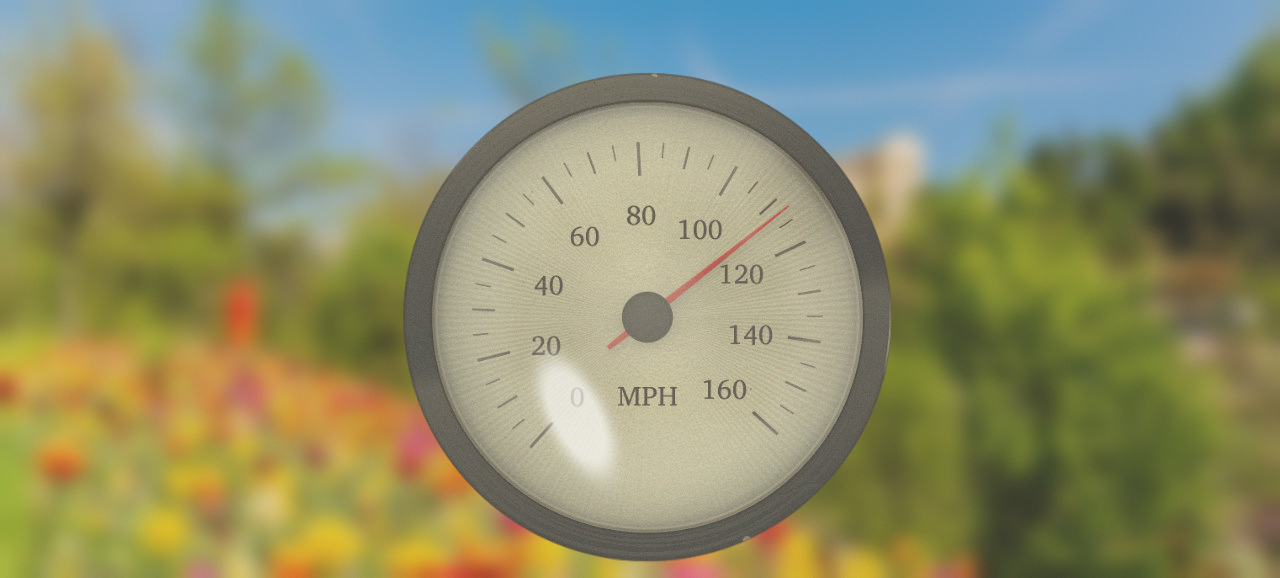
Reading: 112.5 mph
